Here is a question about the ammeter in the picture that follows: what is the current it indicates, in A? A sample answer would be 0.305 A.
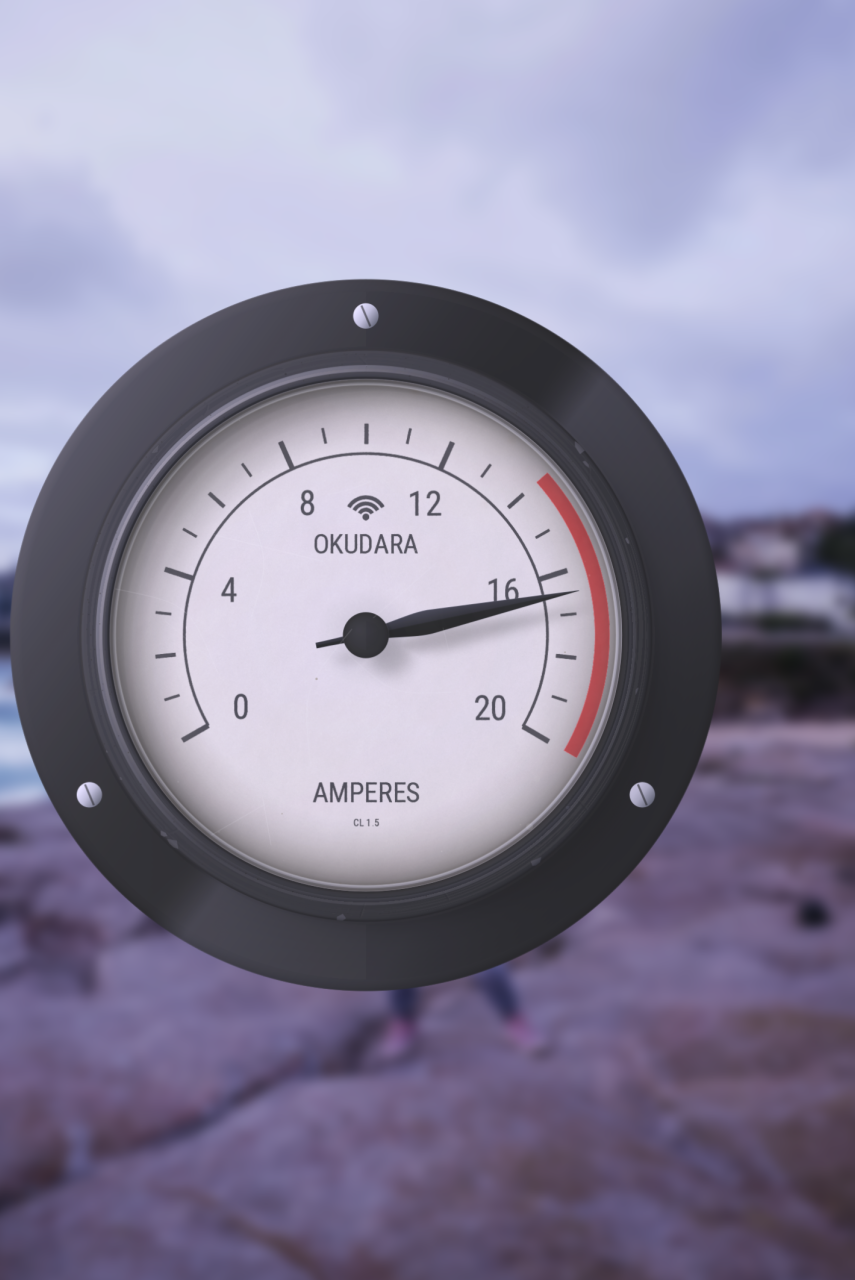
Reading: 16.5 A
